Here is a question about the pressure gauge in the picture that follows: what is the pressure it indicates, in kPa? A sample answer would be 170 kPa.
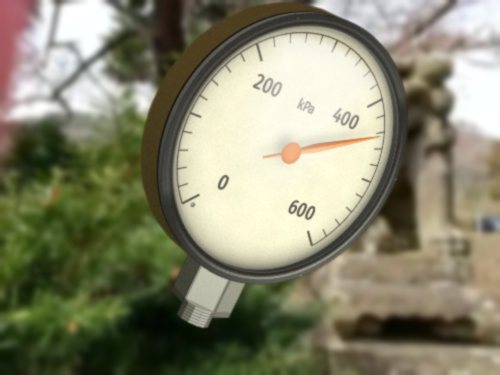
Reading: 440 kPa
